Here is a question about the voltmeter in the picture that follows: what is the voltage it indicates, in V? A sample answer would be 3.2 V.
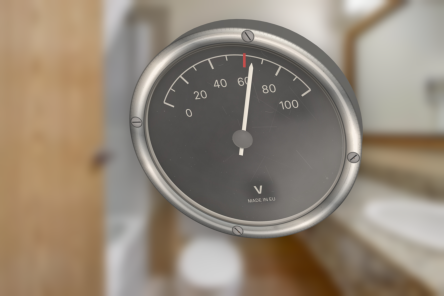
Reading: 65 V
